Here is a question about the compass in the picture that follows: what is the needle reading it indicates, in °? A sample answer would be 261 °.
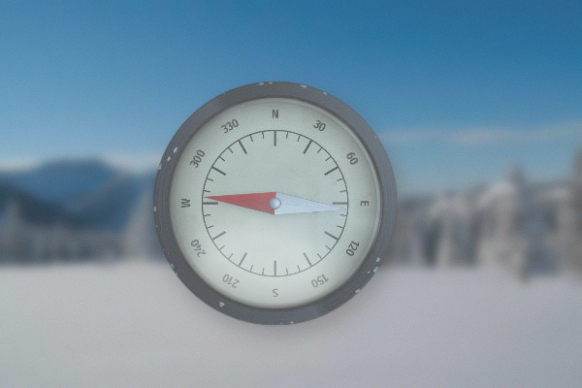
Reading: 275 °
